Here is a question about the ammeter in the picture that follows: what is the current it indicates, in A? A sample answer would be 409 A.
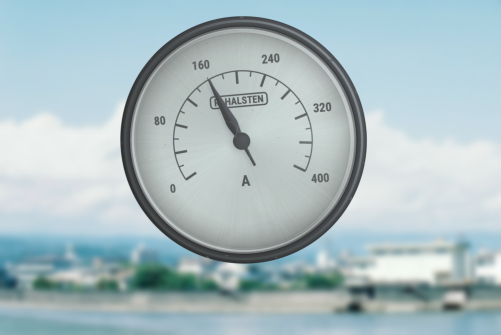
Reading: 160 A
